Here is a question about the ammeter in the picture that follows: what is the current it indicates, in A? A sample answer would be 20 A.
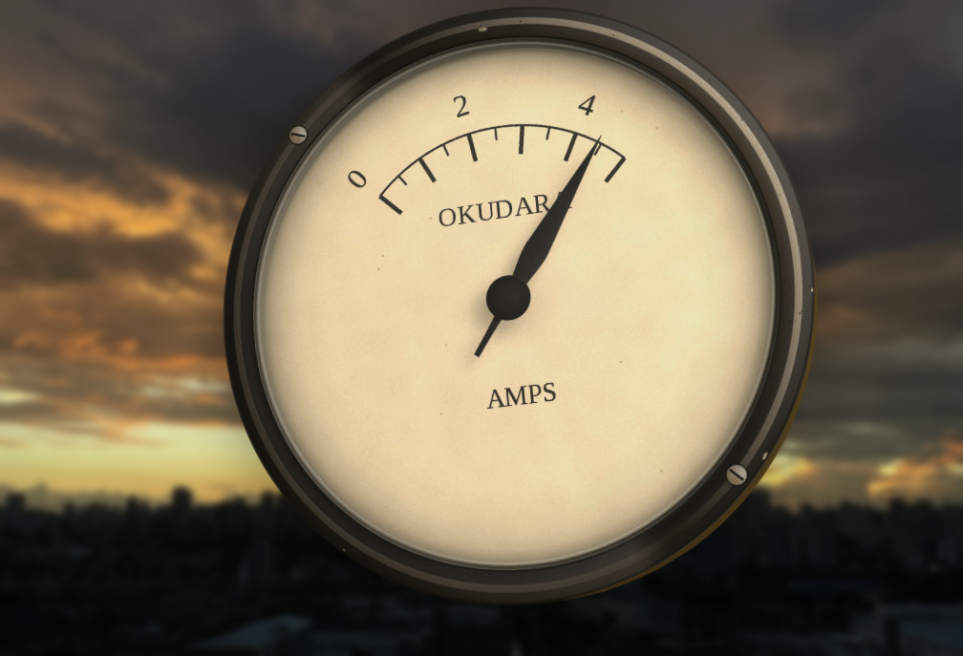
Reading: 4.5 A
